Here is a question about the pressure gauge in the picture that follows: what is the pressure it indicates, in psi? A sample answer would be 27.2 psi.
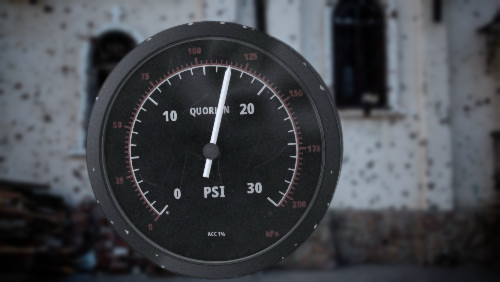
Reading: 17 psi
